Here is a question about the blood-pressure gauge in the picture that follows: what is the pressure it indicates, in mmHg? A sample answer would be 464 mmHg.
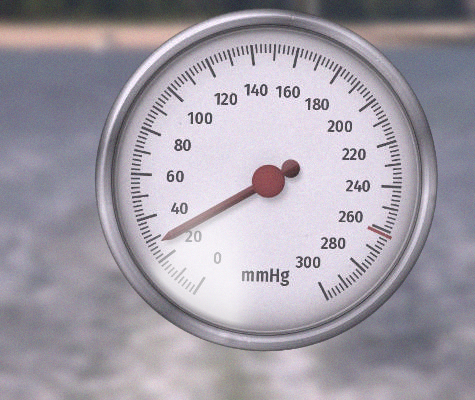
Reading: 28 mmHg
